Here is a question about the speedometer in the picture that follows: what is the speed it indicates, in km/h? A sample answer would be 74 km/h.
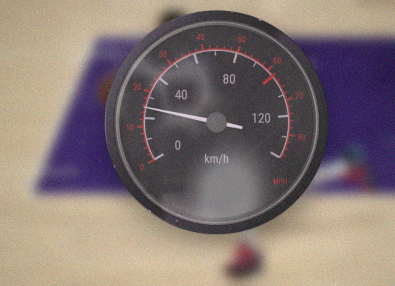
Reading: 25 km/h
